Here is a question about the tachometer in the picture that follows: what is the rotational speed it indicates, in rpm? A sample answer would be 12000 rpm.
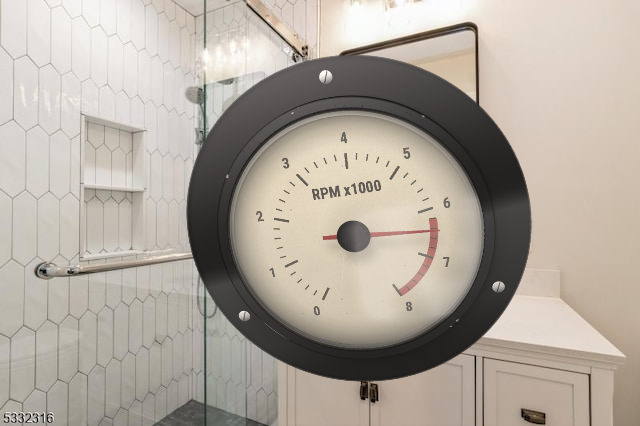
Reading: 6400 rpm
